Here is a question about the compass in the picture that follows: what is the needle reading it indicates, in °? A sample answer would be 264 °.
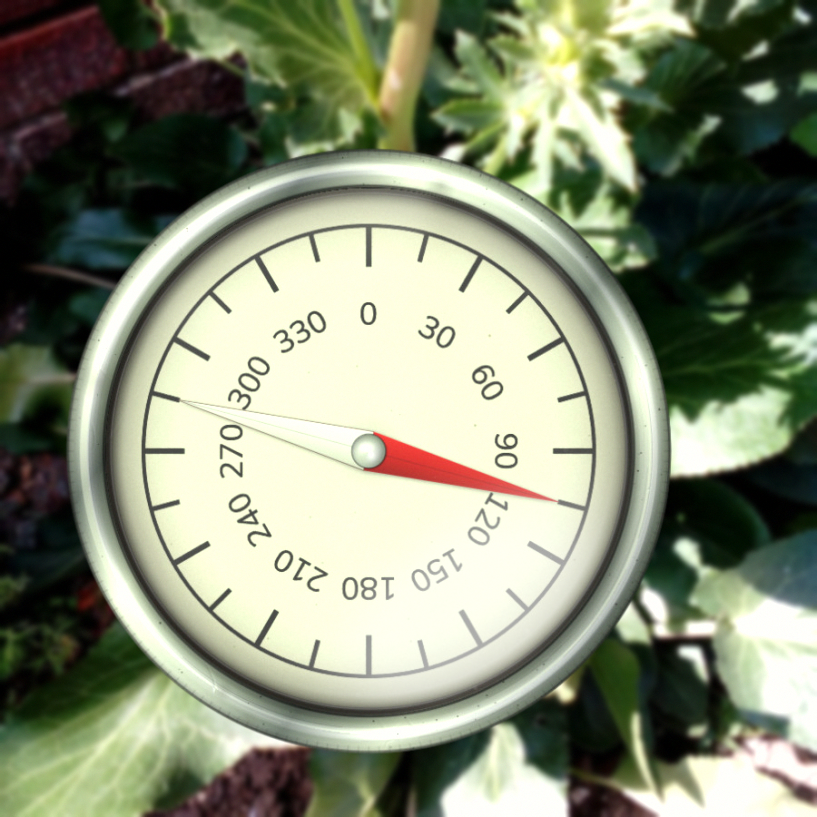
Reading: 105 °
